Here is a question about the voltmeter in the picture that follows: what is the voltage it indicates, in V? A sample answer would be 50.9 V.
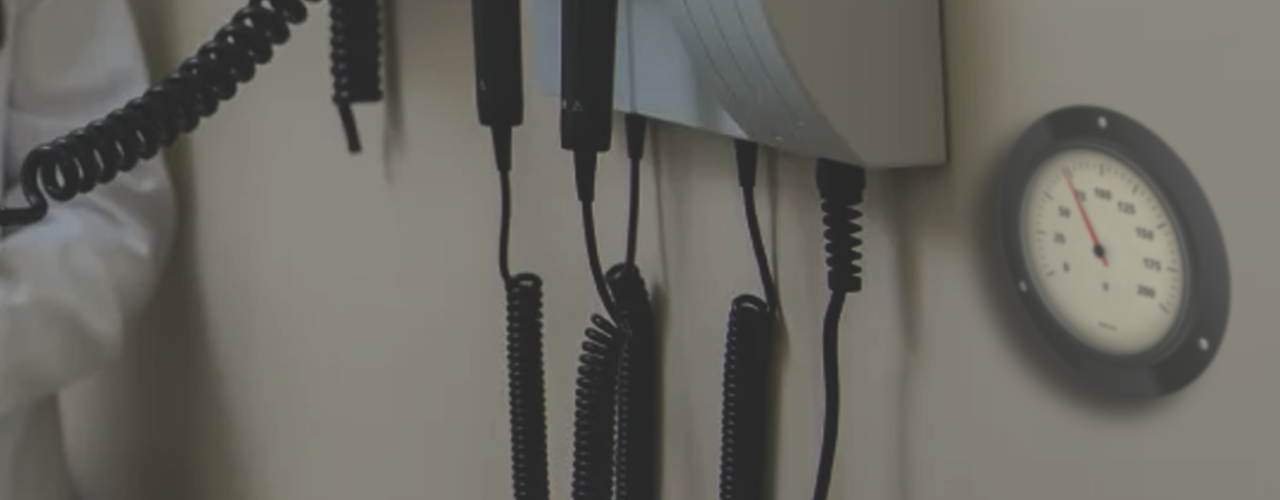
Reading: 75 V
